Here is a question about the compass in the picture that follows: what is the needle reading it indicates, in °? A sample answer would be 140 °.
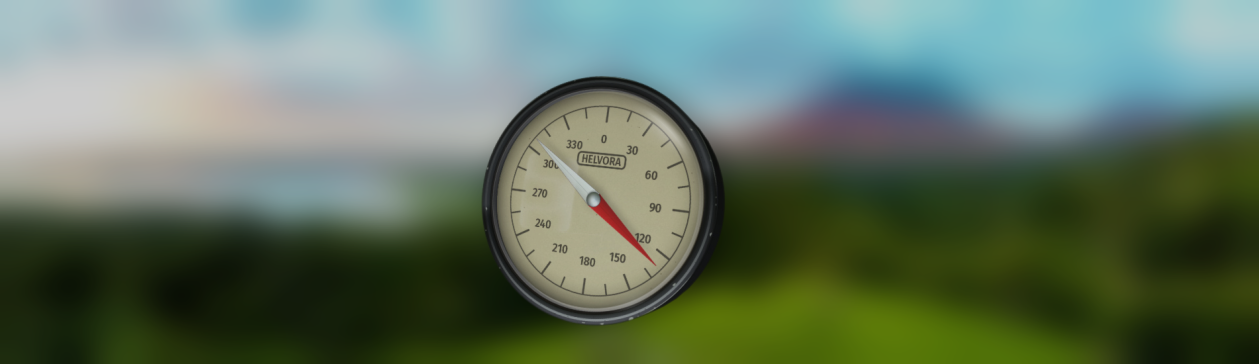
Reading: 127.5 °
